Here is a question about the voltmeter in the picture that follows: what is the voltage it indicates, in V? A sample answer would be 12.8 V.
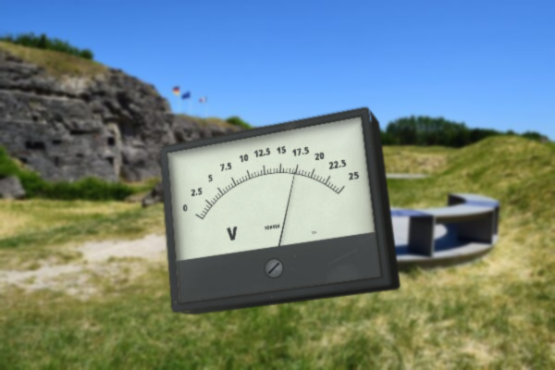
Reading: 17.5 V
